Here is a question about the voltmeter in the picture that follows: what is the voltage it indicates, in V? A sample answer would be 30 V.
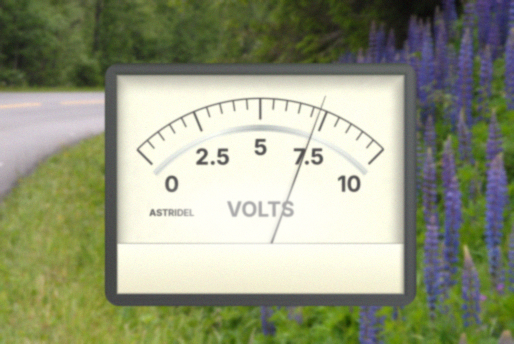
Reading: 7.25 V
